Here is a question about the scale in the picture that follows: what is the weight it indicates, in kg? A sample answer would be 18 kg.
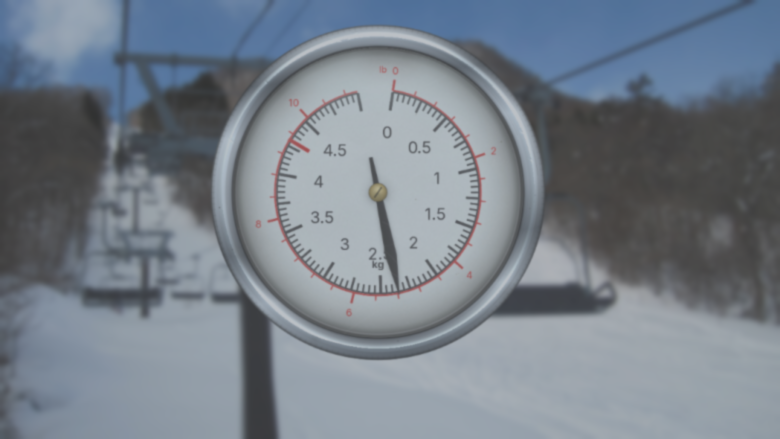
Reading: 2.35 kg
